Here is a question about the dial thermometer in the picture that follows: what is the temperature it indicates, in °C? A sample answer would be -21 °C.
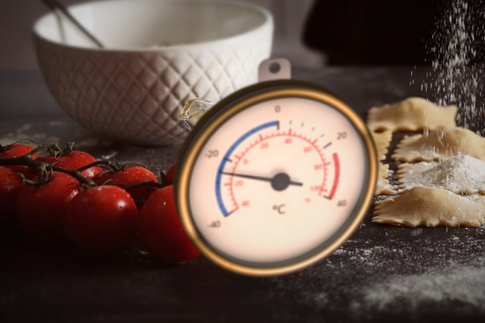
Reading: -24 °C
